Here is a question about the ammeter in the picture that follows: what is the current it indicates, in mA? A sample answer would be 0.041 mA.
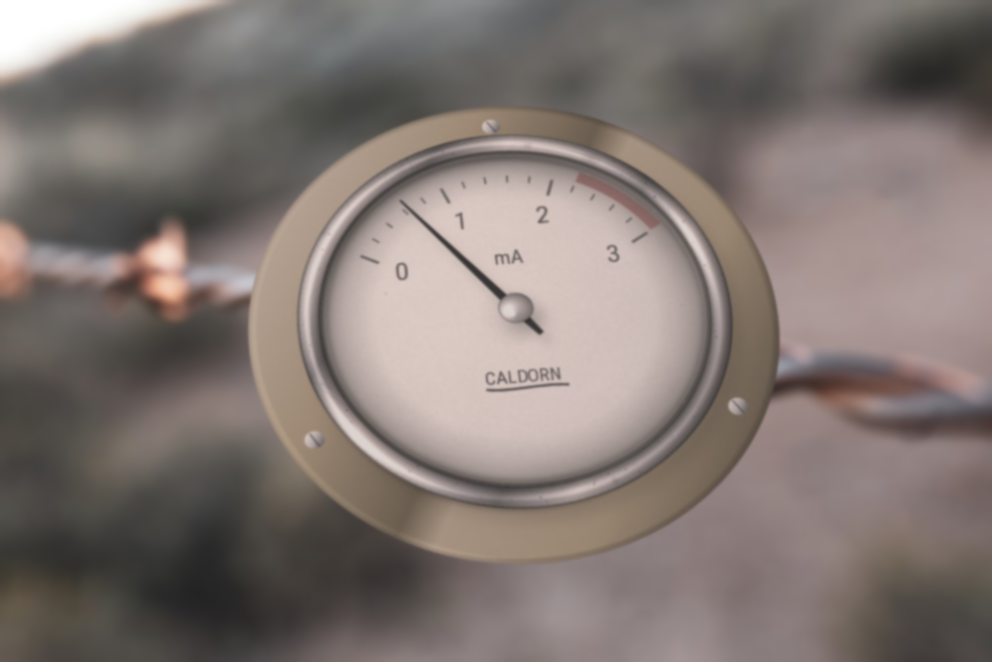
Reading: 0.6 mA
